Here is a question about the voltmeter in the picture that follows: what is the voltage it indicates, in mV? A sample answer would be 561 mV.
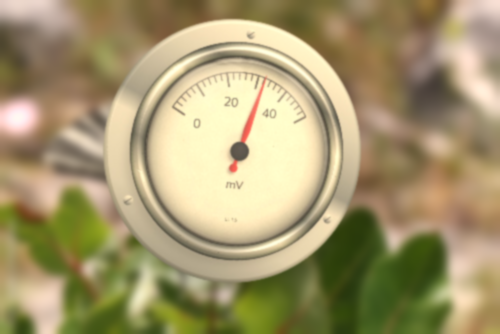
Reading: 32 mV
